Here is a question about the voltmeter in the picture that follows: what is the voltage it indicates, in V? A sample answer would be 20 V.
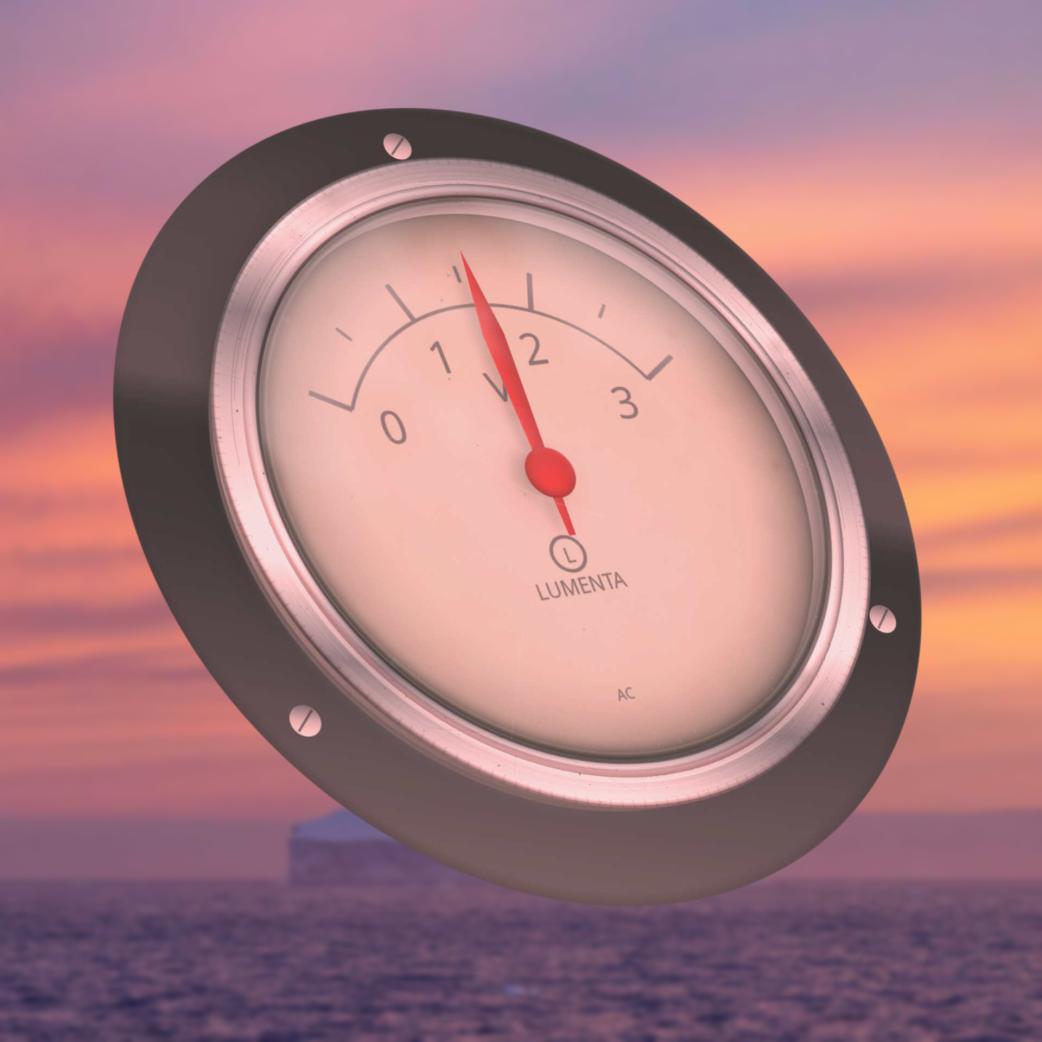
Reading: 1.5 V
